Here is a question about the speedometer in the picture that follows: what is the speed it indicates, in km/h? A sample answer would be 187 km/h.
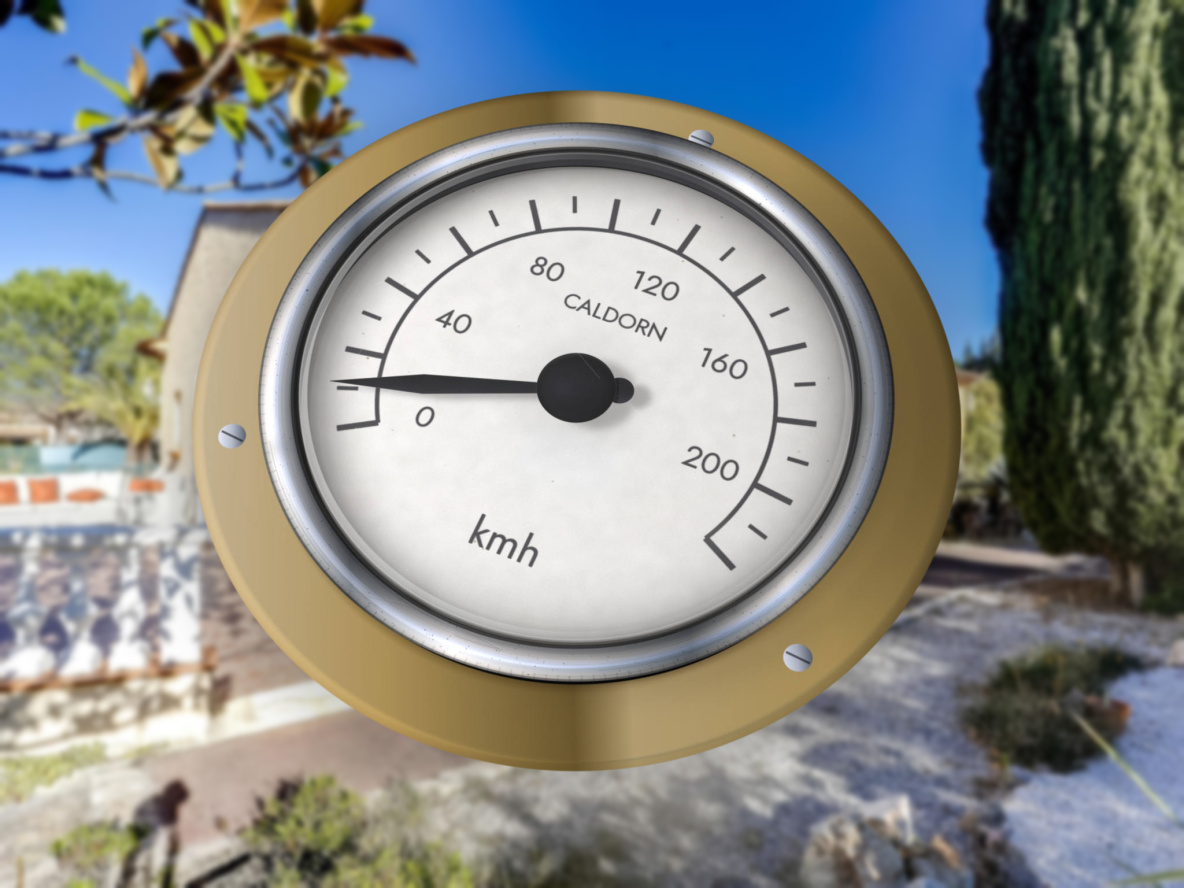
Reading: 10 km/h
